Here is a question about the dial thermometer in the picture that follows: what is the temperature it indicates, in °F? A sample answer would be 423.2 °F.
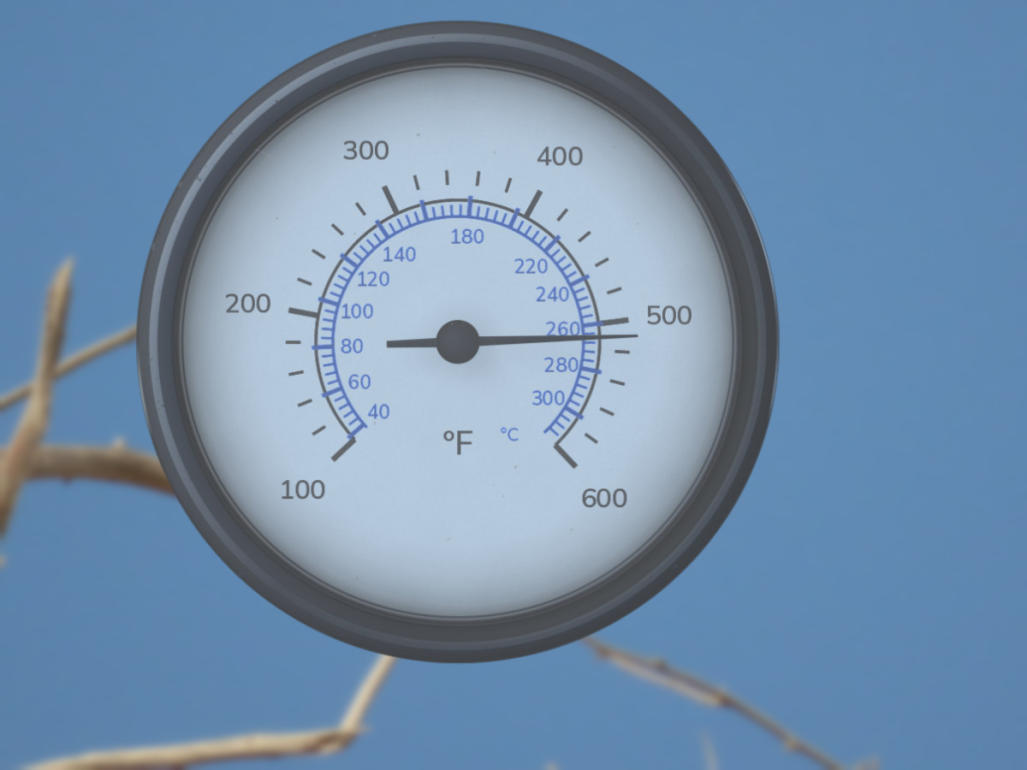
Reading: 510 °F
